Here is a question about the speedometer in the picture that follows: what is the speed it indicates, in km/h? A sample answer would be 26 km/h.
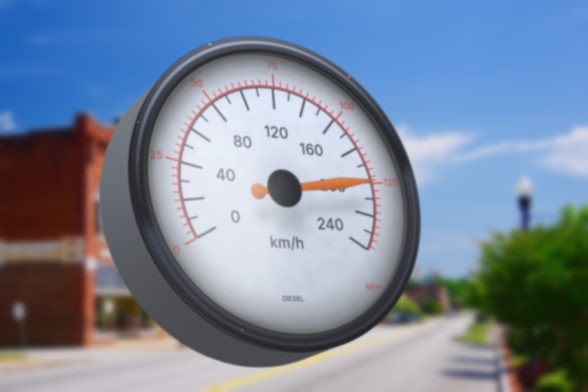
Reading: 200 km/h
